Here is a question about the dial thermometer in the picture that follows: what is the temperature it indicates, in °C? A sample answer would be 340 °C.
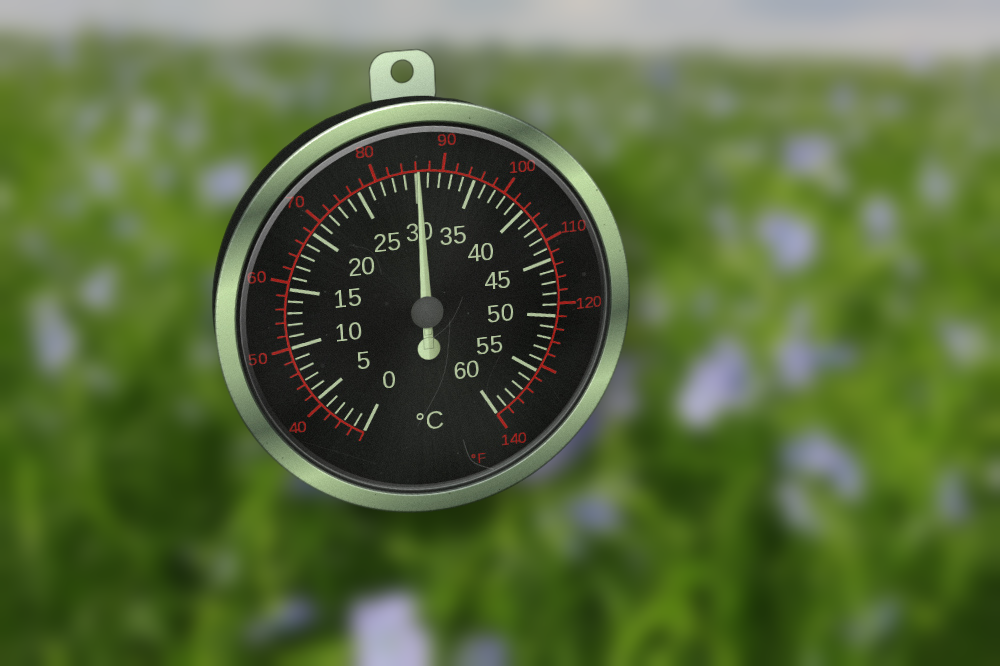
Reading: 30 °C
